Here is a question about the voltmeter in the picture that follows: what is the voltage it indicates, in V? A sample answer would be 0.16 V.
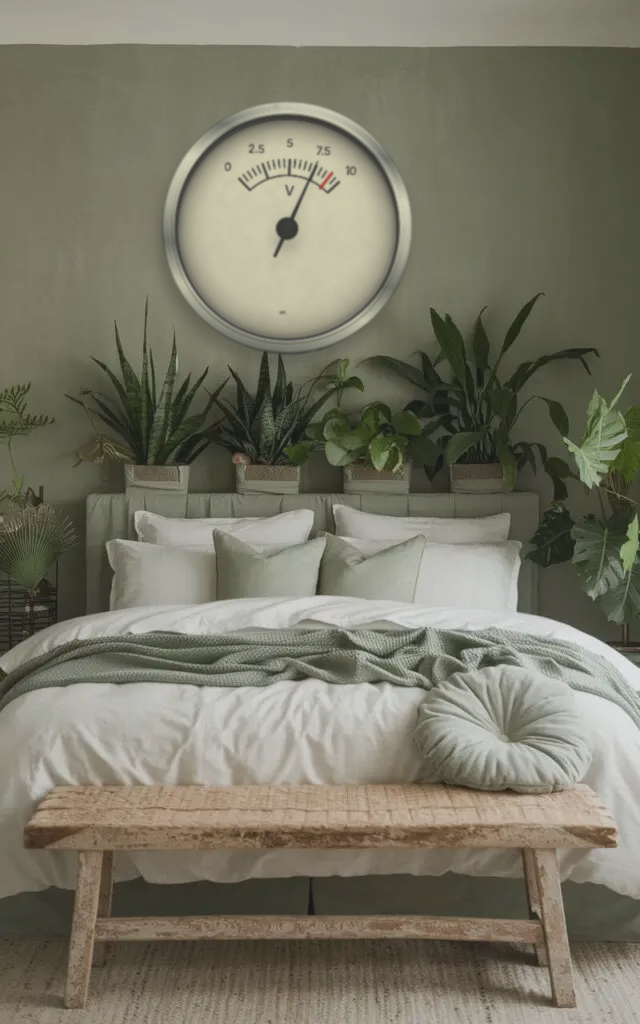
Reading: 7.5 V
